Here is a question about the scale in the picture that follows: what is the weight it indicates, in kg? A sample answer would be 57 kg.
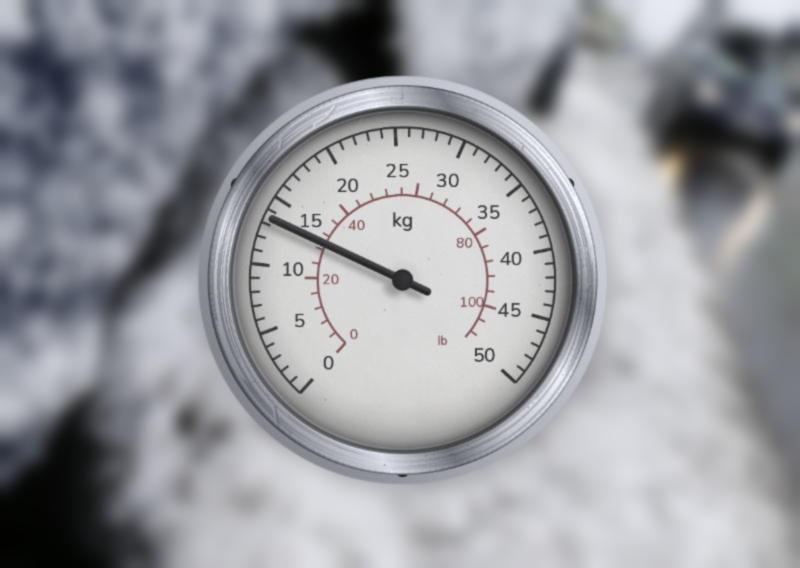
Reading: 13.5 kg
